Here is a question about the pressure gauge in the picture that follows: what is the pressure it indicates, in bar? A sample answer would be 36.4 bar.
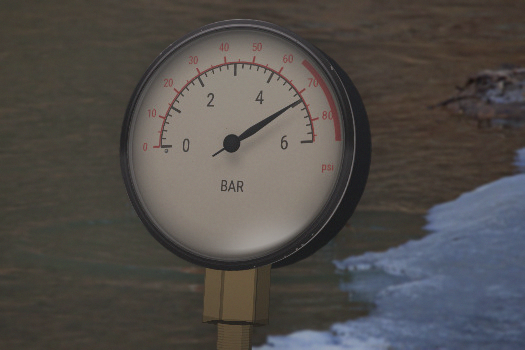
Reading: 5 bar
